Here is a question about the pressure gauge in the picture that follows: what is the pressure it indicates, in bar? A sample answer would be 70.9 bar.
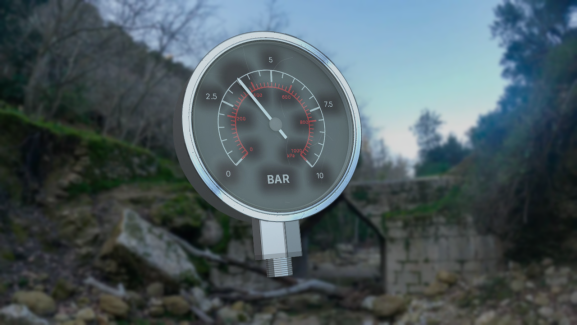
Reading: 3.5 bar
